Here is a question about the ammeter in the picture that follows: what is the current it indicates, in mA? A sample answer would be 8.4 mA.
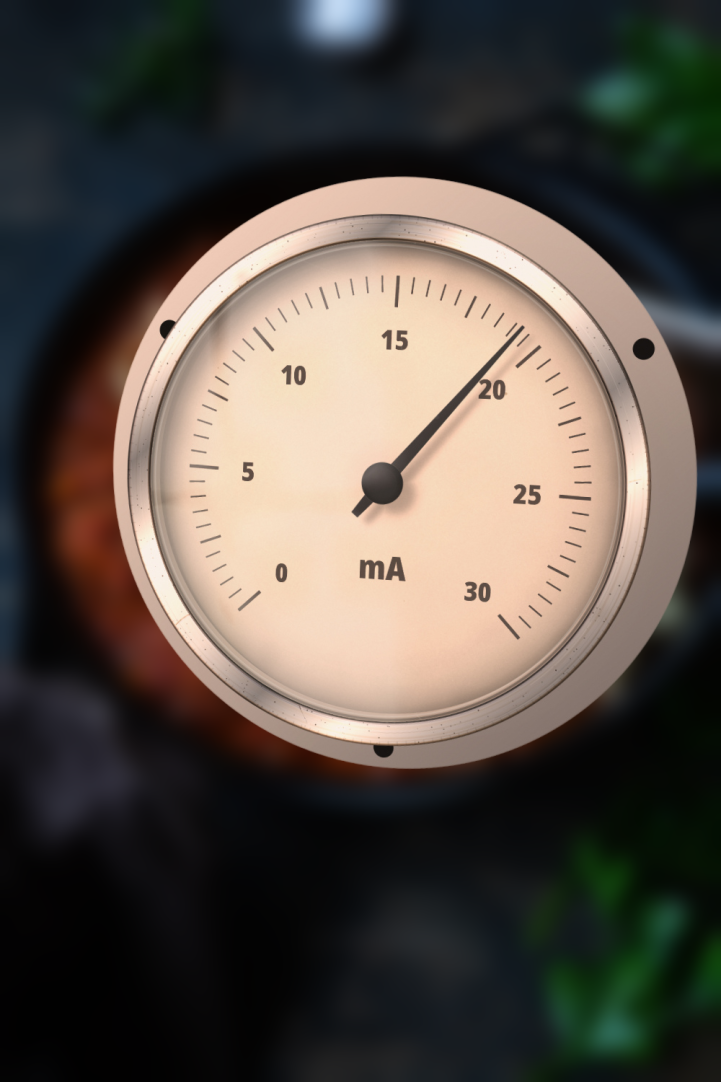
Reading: 19.25 mA
